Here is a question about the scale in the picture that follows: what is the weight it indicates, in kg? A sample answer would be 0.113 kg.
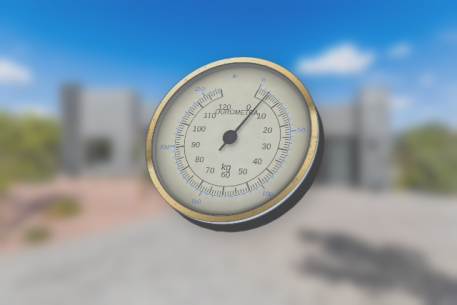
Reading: 5 kg
